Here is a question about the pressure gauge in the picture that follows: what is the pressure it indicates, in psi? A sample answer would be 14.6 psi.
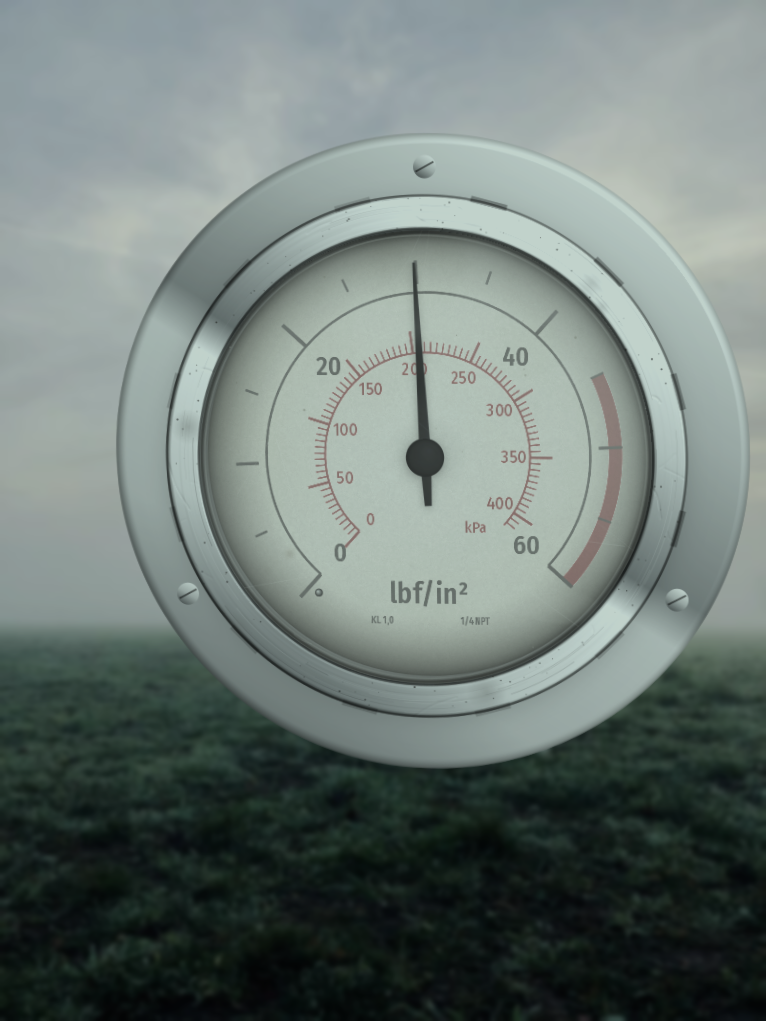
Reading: 30 psi
